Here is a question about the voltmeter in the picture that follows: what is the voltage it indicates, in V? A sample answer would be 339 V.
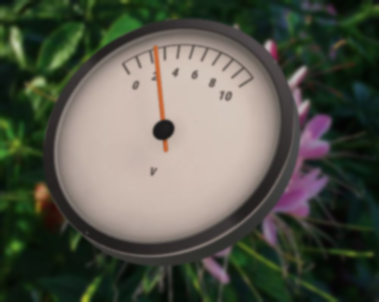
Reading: 2.5 V
